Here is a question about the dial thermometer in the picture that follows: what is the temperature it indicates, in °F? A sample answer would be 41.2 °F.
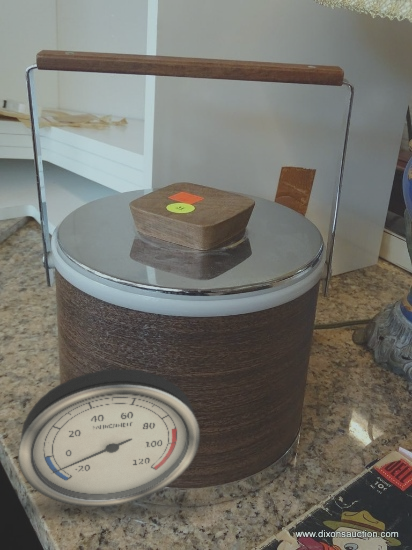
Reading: -10 °F
